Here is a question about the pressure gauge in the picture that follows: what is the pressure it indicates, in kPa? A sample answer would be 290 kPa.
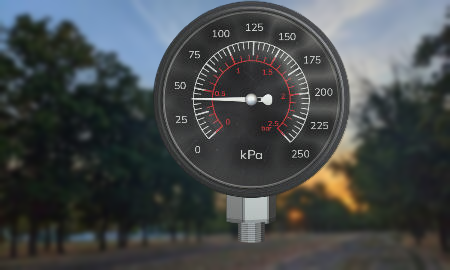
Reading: 40 kPa
